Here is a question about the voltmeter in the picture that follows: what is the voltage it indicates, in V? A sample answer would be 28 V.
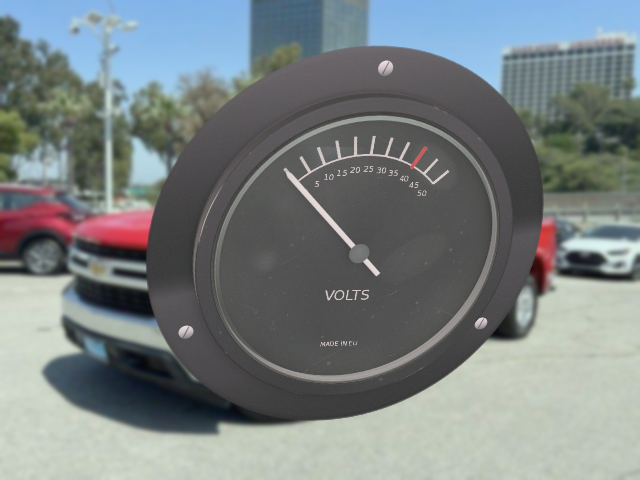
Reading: 0 V
